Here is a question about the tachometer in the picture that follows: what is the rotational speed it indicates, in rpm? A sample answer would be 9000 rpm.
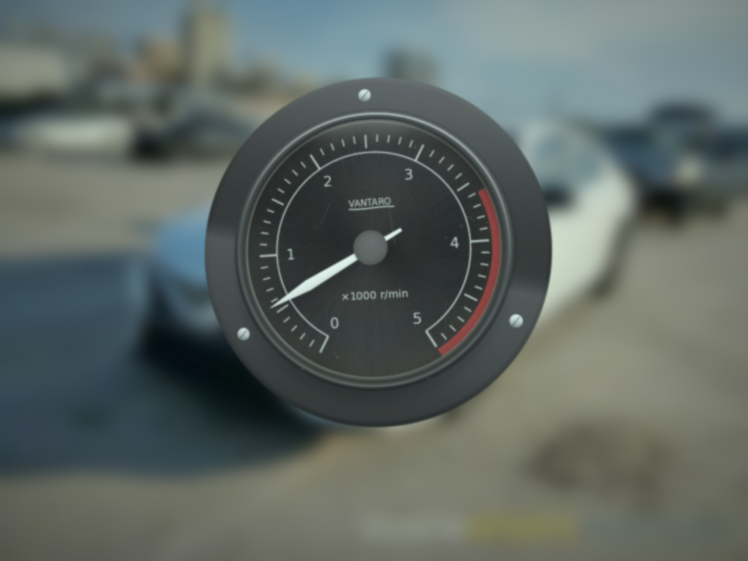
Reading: 550 rpm
